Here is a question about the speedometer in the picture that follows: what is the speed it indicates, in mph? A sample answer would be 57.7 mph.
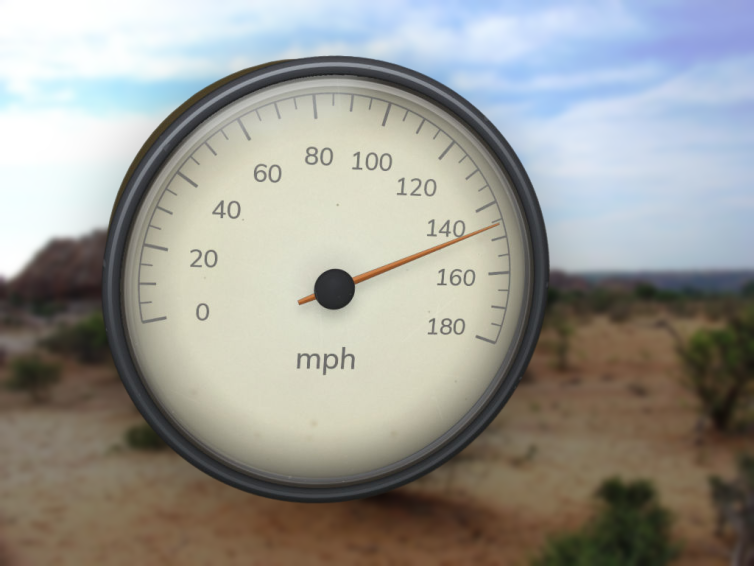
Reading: 145 mph
